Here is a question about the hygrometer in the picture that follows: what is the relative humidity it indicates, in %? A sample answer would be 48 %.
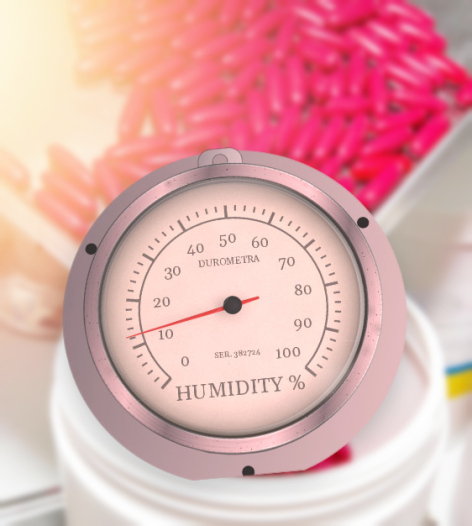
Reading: 12 %
